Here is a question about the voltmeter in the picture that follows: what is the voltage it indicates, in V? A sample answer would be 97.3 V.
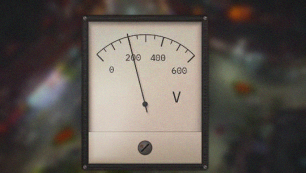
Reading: 200 V
